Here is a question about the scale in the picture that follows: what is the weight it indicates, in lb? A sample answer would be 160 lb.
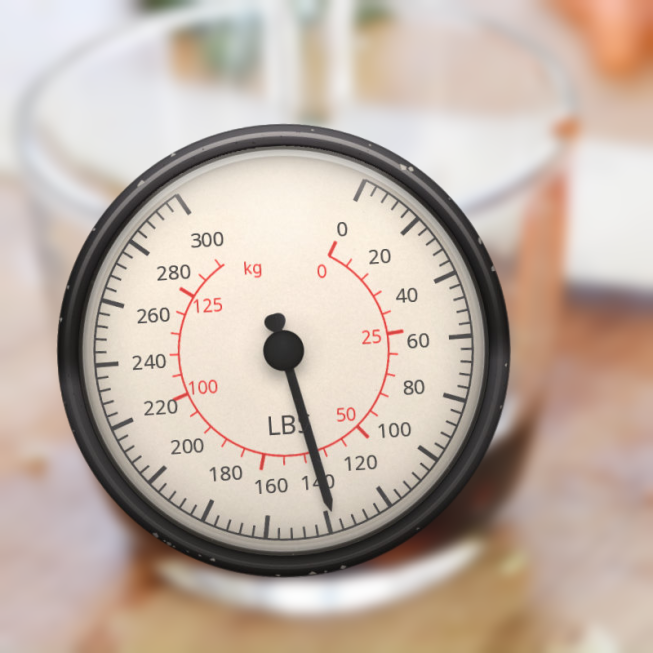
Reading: 138 lb
